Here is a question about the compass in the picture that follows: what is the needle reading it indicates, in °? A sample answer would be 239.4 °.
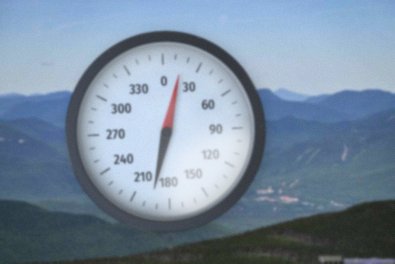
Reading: 15 °
